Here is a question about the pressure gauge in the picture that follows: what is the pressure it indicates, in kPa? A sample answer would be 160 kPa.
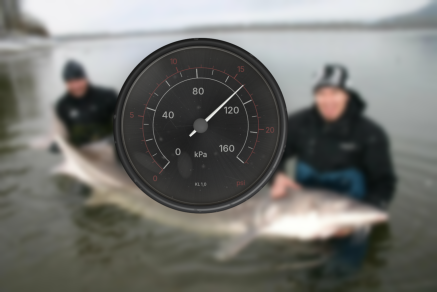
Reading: 110 kPa
